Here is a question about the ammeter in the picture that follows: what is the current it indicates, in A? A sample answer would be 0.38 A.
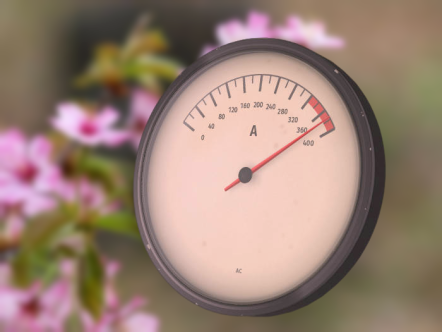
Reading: 380 A
